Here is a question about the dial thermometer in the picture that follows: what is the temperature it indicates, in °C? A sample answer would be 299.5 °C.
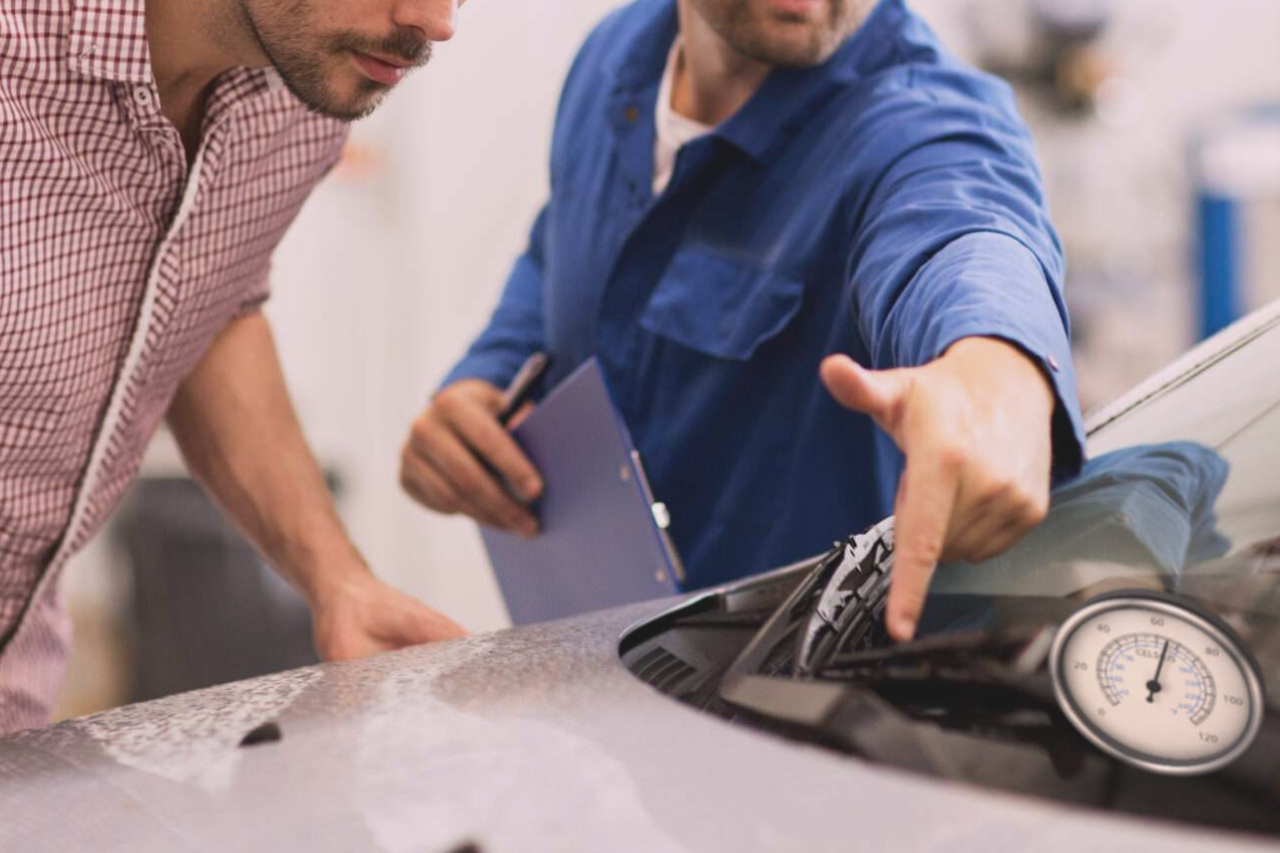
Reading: 65 °C
